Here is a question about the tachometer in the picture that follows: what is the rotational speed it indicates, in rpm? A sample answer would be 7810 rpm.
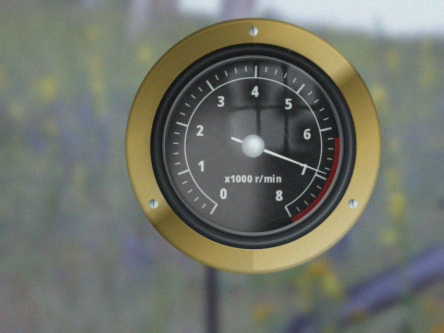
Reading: 6900 rpm
